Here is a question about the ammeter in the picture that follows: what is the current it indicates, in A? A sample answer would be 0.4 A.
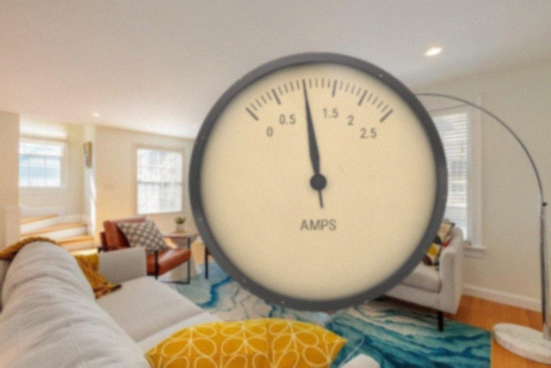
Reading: 1 A
